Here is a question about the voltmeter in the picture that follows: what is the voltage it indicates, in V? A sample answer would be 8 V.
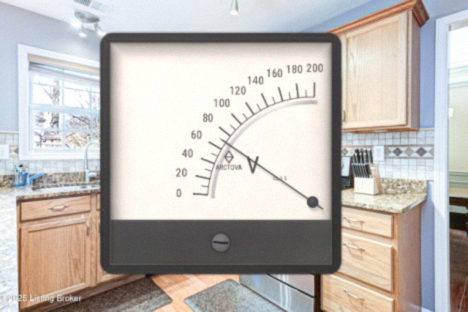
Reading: 70 V
